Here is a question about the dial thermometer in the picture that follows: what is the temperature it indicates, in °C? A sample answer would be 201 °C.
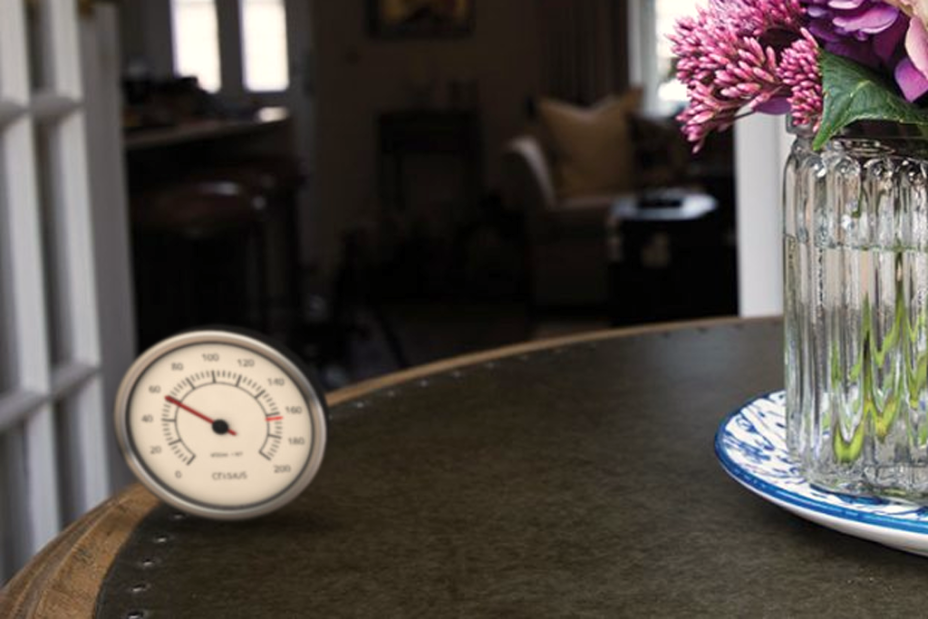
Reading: 60 °C
